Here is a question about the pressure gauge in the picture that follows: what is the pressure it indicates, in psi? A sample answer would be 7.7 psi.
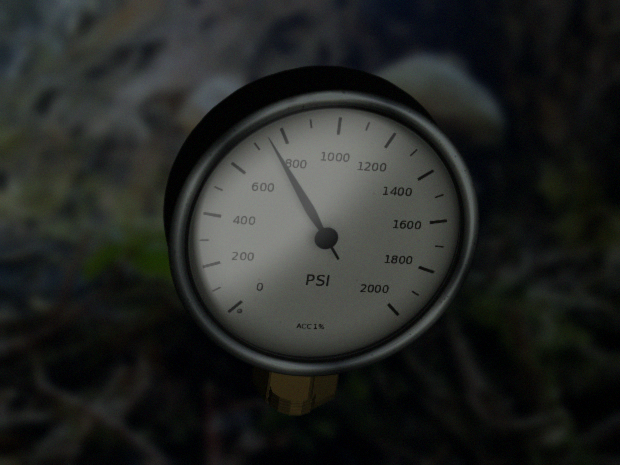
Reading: 750 psi
